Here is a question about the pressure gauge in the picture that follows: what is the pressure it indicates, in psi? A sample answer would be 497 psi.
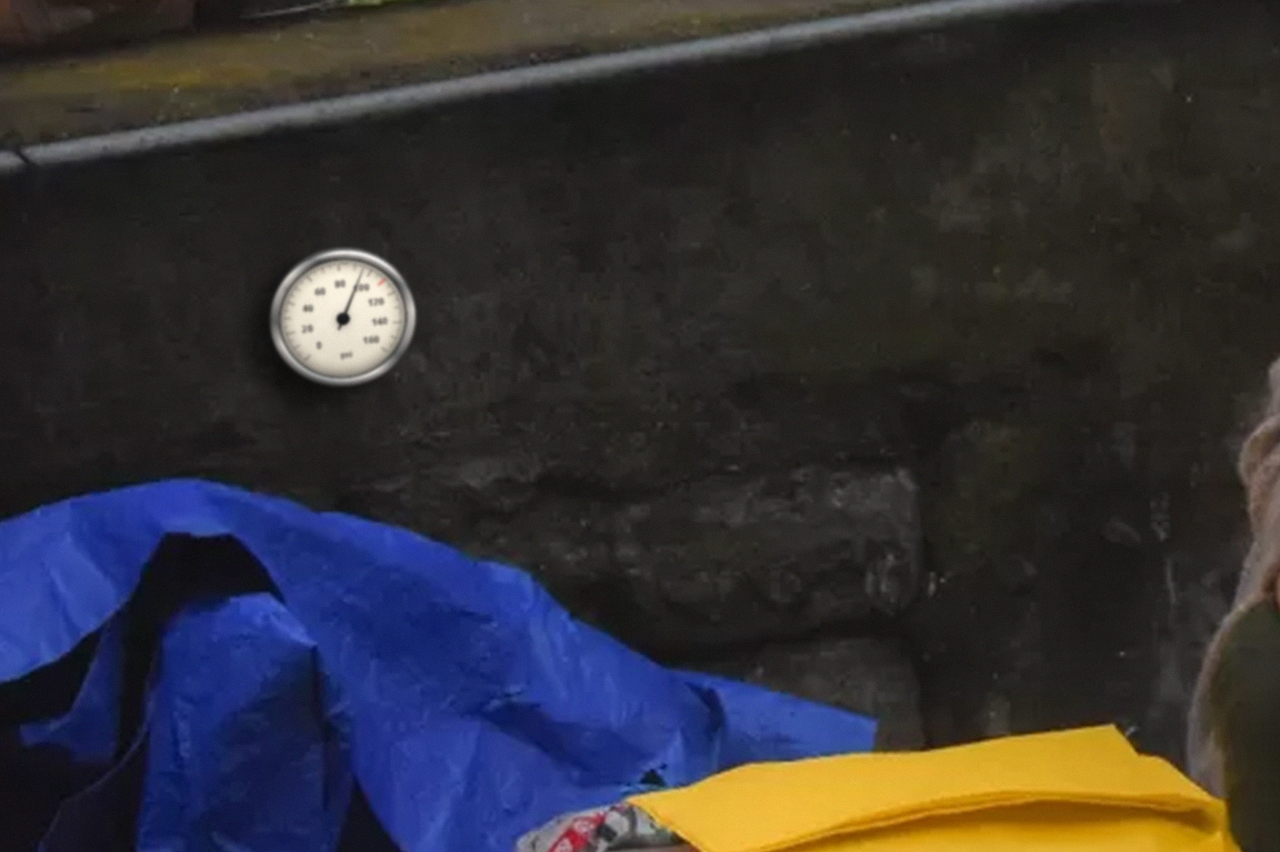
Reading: 95 psi
